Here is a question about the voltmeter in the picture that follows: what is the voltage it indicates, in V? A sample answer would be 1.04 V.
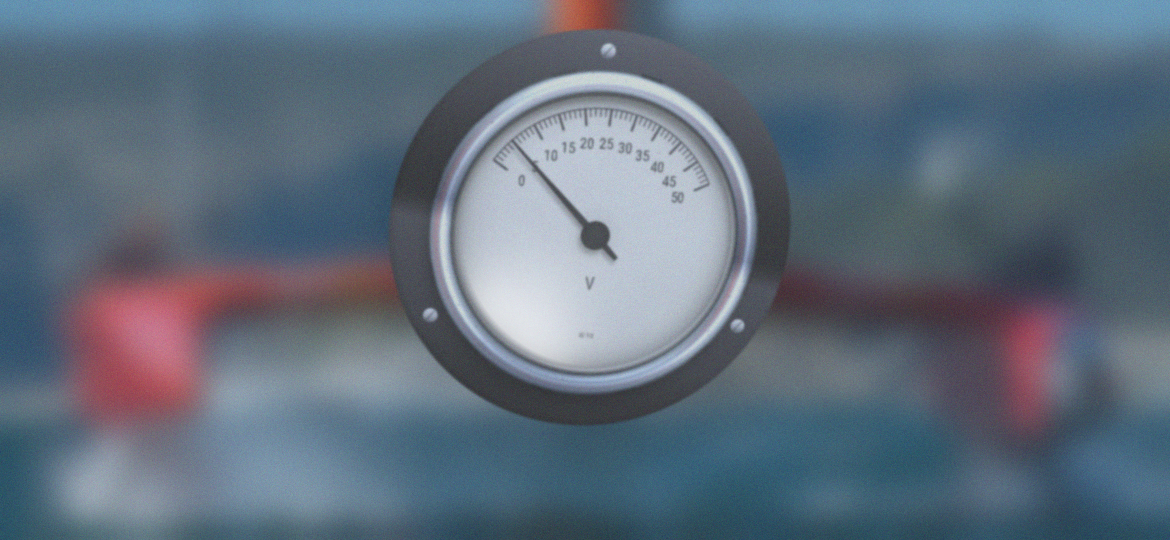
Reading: 5 V
